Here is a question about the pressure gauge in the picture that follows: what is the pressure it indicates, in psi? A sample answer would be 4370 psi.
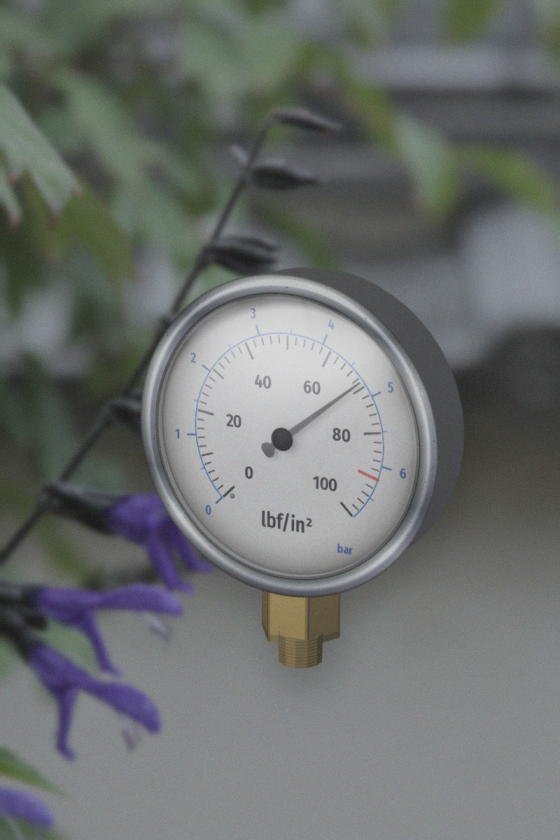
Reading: 69 psi
